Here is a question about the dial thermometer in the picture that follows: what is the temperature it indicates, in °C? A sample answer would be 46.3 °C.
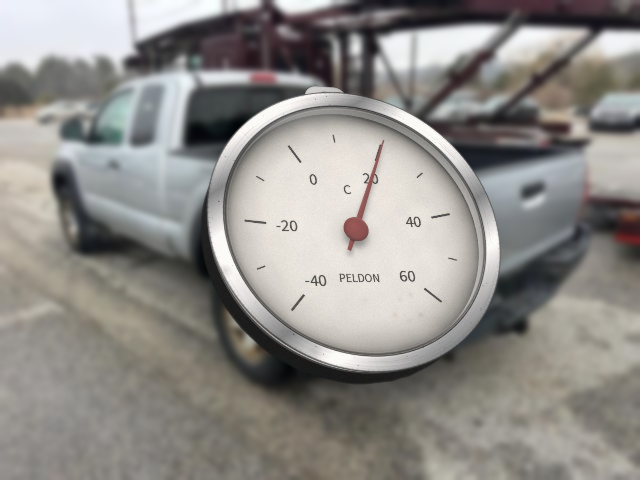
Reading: 20 °C
